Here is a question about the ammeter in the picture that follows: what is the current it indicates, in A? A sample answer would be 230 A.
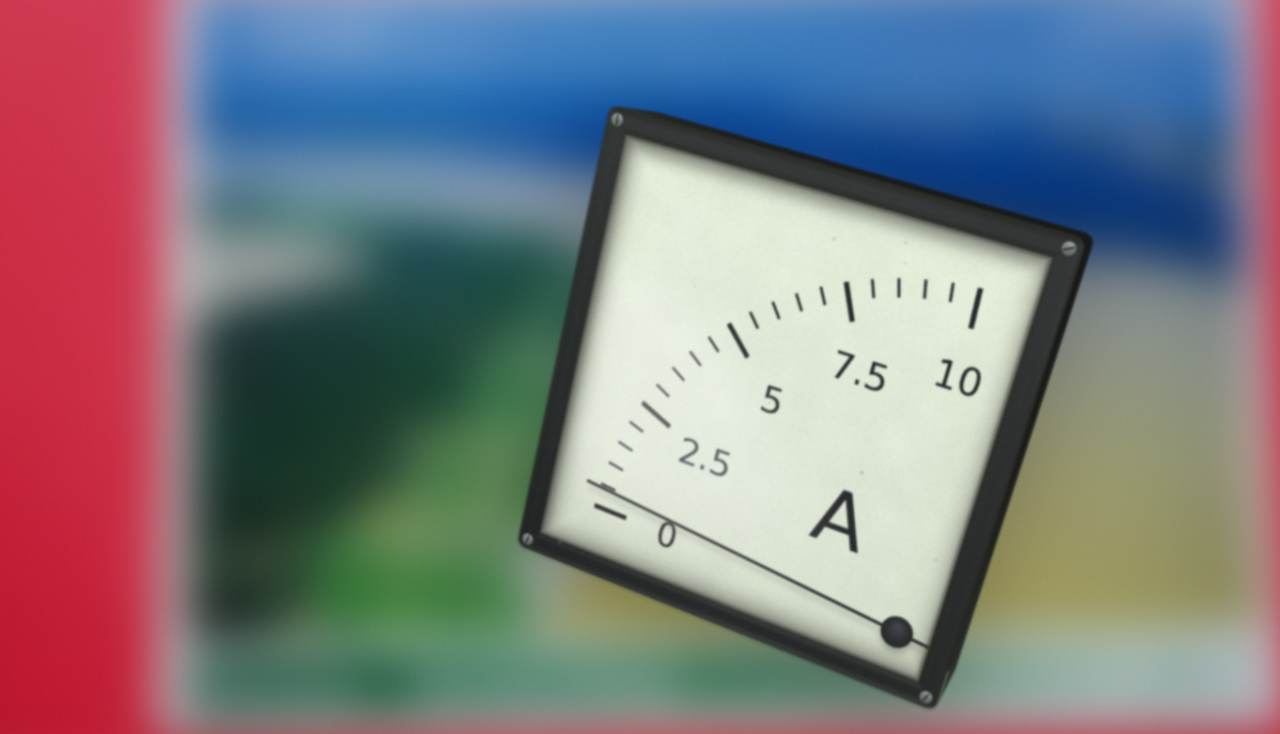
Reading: 0.5 A
